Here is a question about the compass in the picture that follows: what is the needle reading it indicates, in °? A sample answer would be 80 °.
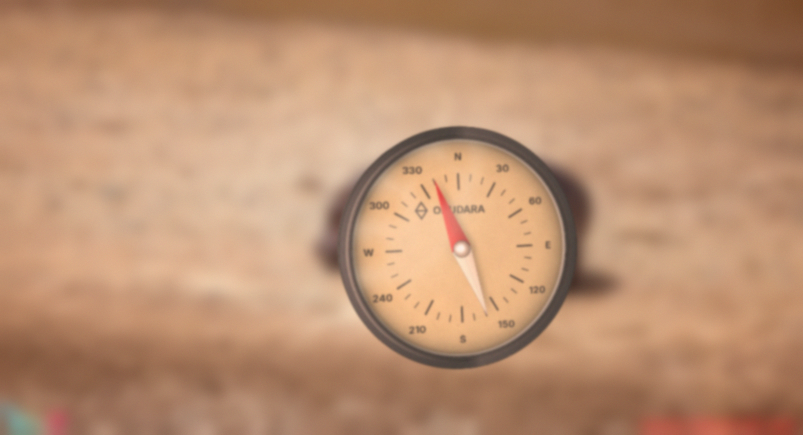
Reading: 340 °
